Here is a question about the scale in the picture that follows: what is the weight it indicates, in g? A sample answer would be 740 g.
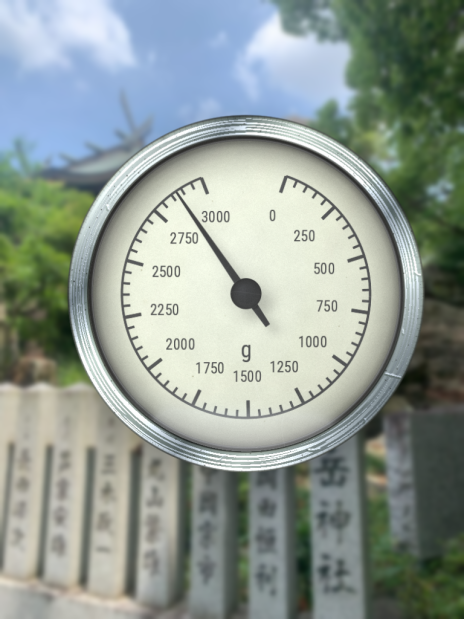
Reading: 2875 g
